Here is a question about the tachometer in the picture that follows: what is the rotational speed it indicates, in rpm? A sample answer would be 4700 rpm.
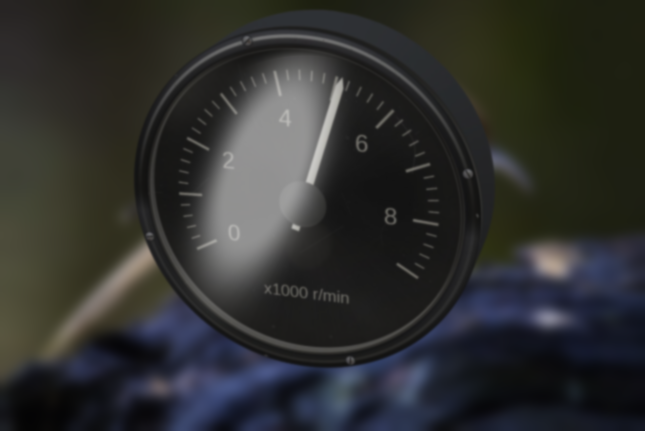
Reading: 5100 rpm
